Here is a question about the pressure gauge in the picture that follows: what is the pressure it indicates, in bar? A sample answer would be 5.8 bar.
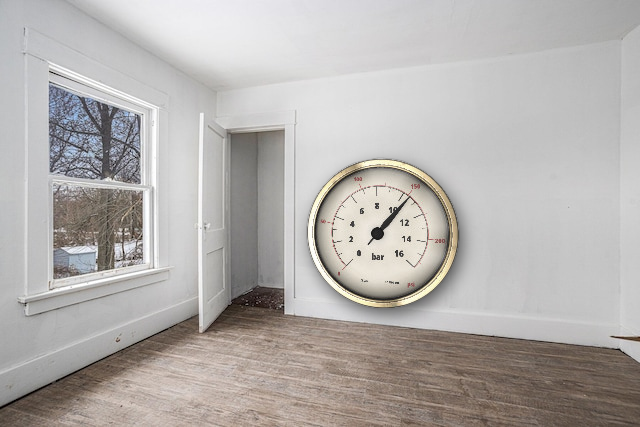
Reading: 10.5 bar
